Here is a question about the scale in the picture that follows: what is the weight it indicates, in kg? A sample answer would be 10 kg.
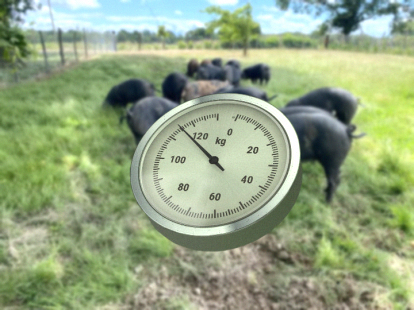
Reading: 115 kg
